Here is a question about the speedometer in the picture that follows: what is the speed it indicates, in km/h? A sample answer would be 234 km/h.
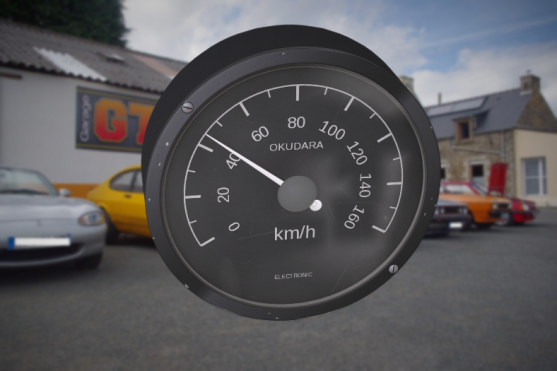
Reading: 45 km/h
